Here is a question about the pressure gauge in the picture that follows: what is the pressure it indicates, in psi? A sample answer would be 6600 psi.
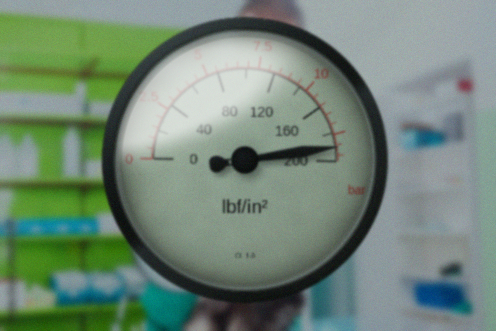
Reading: 190 psi
